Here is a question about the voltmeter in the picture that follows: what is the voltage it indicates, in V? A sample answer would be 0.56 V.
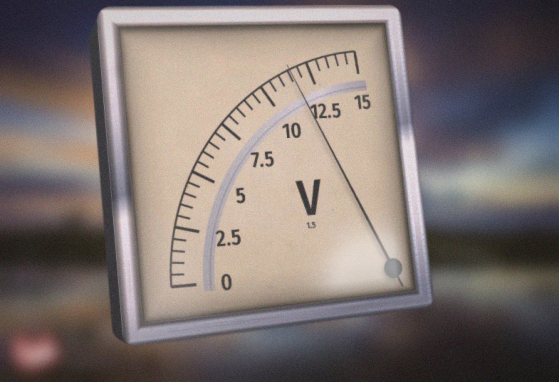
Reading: 11.5 V
